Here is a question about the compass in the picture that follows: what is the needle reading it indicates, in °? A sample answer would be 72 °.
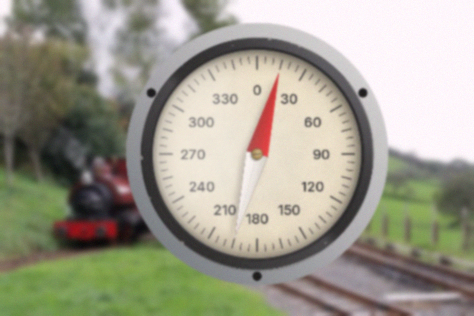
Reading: 15 °
